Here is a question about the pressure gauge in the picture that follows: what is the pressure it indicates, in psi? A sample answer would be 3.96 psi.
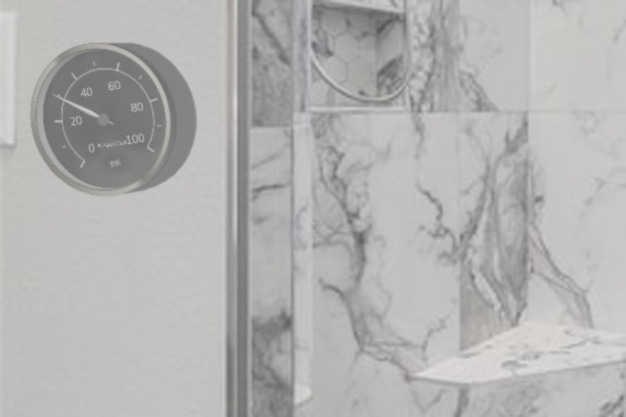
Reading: 30 psi
